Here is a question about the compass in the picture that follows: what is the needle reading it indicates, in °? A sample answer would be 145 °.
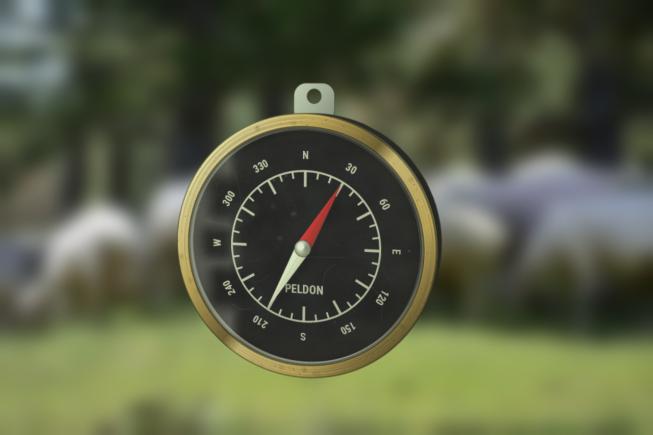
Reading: 30 °
